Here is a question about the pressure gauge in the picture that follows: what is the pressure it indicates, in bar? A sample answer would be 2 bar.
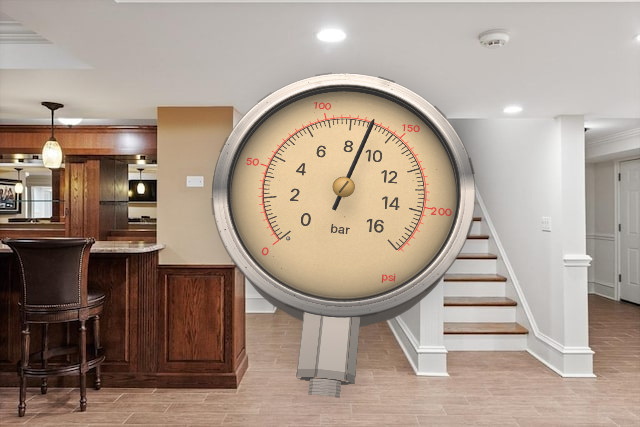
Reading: 9 bar
